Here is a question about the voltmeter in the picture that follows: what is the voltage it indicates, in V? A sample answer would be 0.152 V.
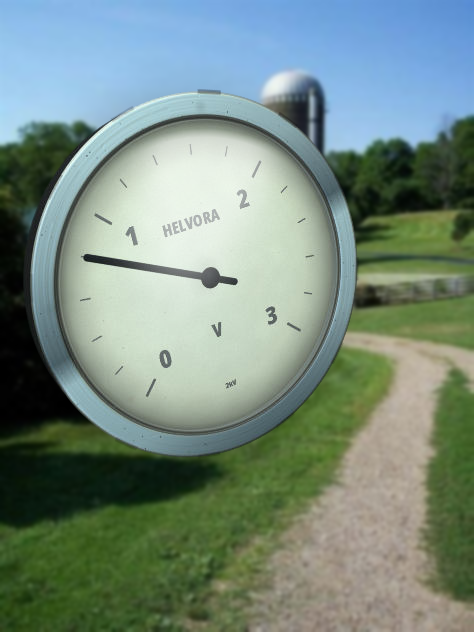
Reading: 0.8 V
